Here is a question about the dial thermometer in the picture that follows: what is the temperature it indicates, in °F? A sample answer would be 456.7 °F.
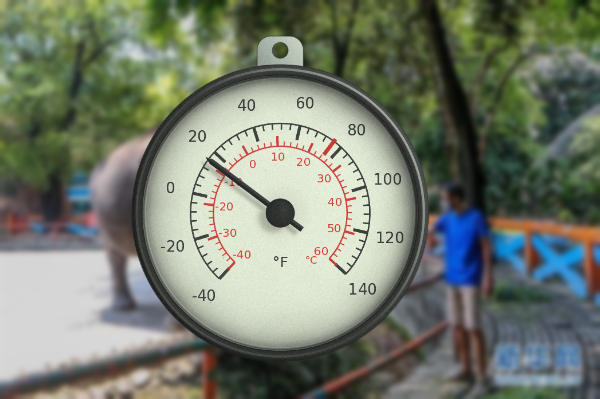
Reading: 16 °F
